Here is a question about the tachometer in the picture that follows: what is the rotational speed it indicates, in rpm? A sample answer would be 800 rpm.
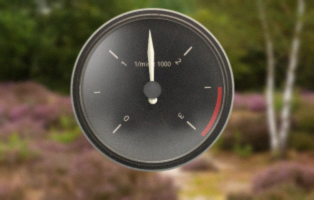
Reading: 1500 rpm
